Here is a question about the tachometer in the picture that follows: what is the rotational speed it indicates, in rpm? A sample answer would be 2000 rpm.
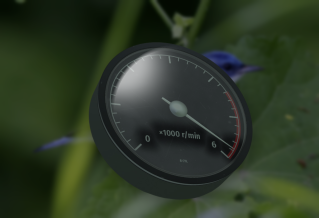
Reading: 5800 rpm
